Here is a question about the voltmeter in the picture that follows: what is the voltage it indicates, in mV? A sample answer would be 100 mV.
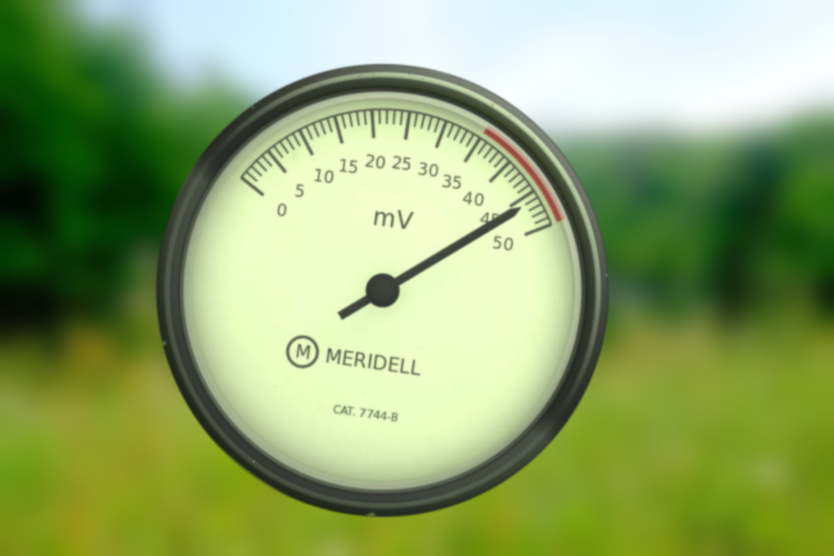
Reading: 46 mV
